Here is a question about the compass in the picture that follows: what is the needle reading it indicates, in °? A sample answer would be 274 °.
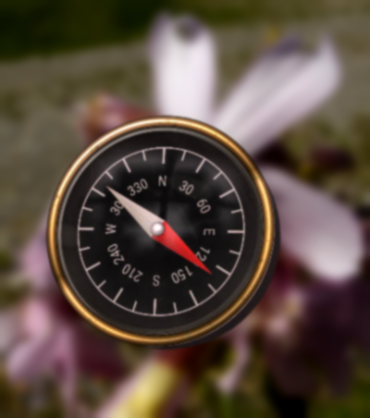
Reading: 127.5 °
